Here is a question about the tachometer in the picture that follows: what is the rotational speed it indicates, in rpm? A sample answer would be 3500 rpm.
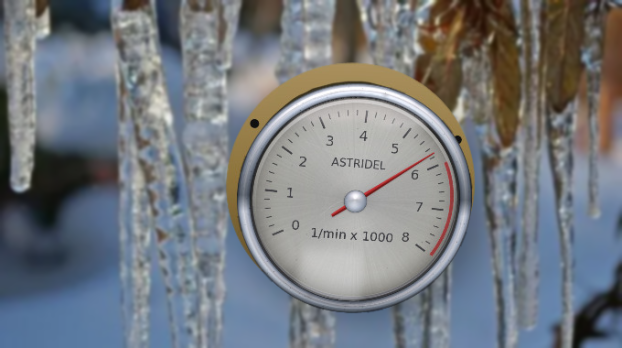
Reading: 5700 rpm
